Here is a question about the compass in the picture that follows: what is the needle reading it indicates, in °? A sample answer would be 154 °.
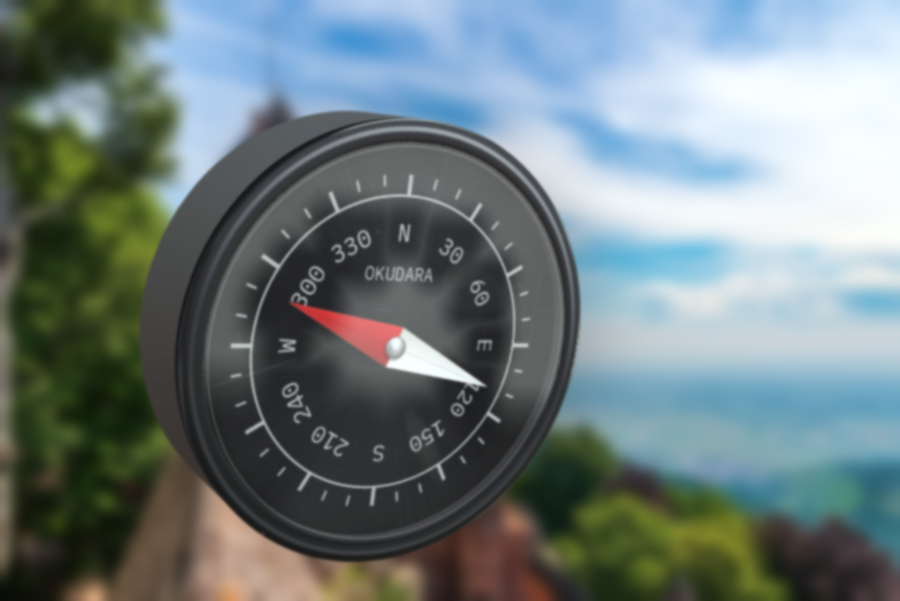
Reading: 290 °
